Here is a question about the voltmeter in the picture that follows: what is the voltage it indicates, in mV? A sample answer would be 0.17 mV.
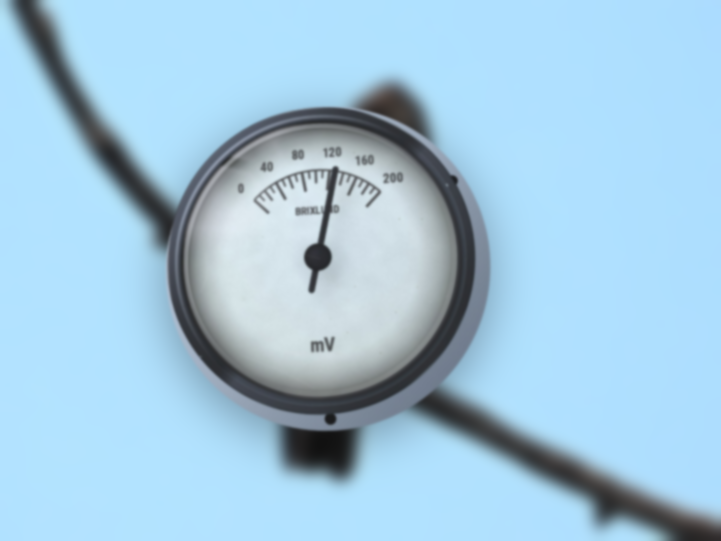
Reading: 130 mV
